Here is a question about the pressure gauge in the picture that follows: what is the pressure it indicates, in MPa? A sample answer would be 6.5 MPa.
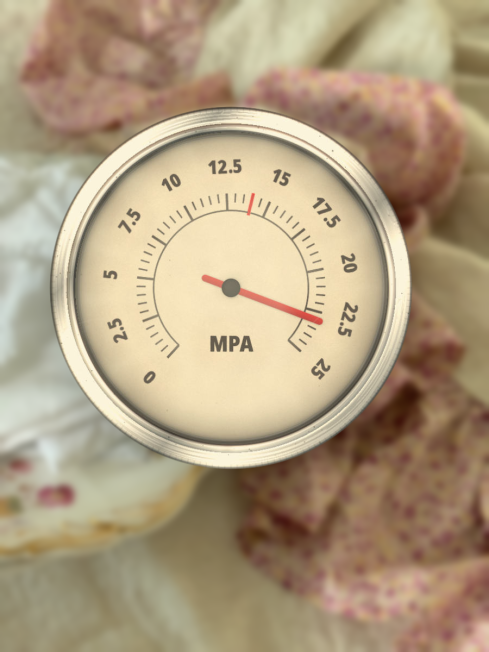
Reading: 23 MPa
